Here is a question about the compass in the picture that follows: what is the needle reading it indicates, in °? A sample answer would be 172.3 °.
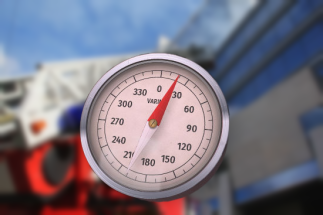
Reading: 20 °
